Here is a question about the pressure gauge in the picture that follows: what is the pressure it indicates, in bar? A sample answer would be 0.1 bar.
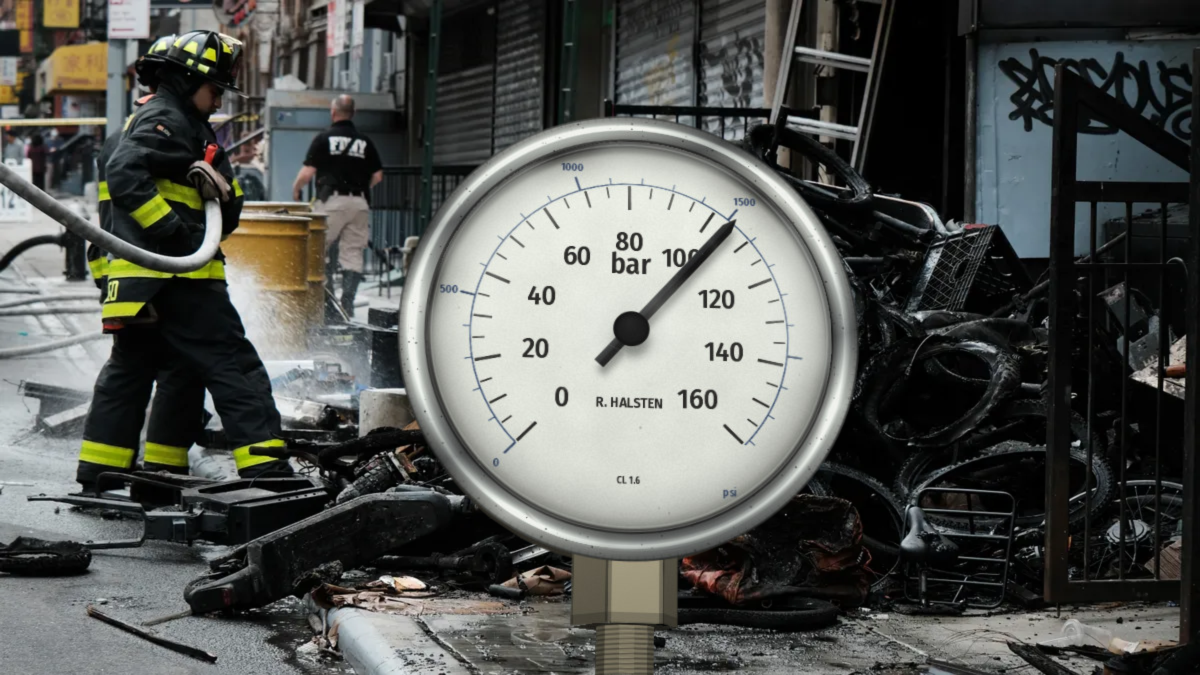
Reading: 105 bar
